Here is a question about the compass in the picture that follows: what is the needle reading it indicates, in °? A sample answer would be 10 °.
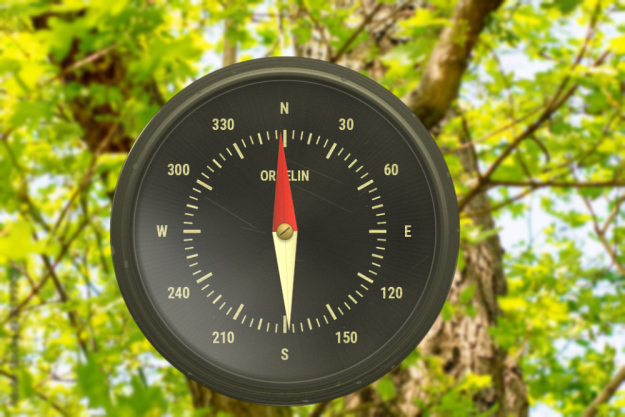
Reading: 357.5 °
